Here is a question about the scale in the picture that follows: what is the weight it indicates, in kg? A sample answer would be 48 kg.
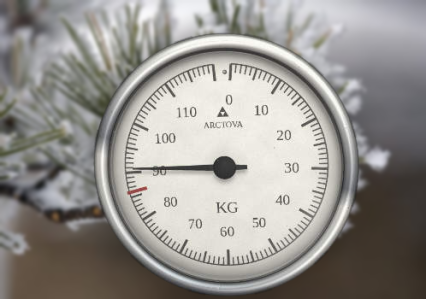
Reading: 91 kg
